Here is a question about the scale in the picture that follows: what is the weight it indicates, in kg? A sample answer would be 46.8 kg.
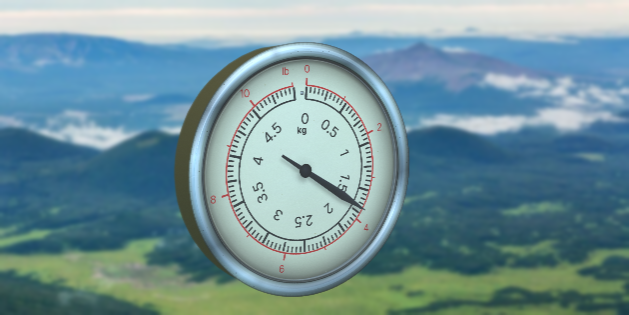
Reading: 1.7 kg
